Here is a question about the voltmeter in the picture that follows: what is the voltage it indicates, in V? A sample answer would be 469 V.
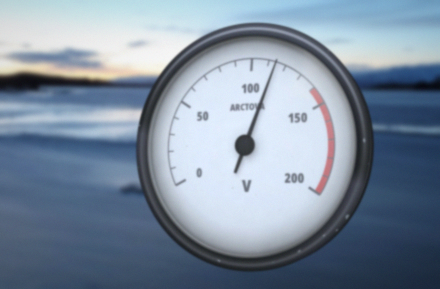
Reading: 115 V
